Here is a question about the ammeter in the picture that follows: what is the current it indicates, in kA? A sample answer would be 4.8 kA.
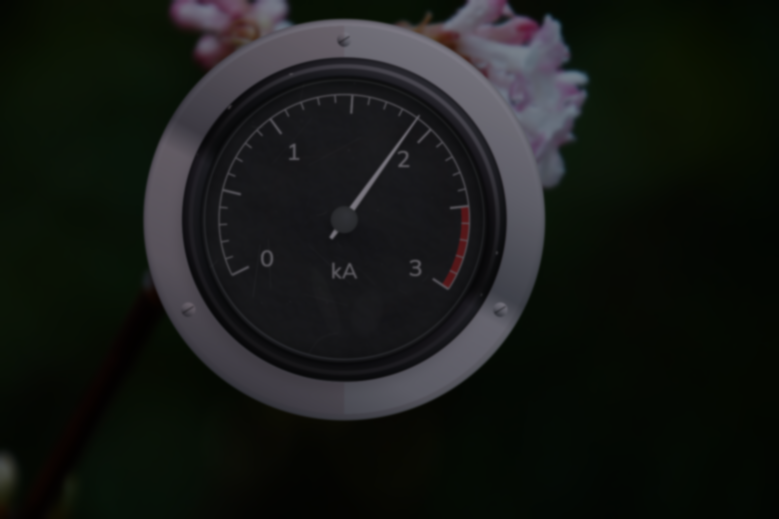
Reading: 1.9 kA
